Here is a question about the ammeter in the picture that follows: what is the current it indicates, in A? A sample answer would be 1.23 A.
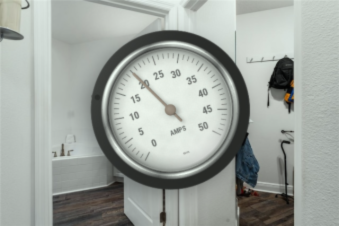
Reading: 20 A
